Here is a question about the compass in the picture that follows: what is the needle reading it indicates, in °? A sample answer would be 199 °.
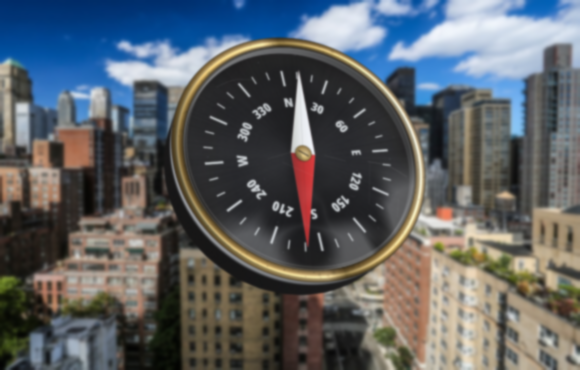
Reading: 190 °
